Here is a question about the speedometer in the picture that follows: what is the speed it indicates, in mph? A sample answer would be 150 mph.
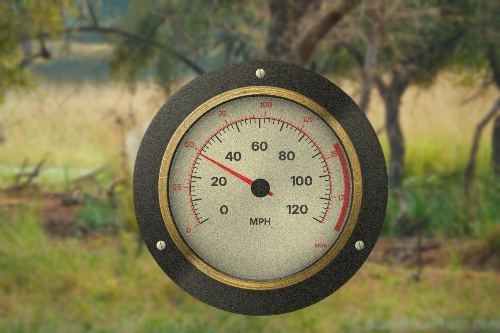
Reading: 30 mph
